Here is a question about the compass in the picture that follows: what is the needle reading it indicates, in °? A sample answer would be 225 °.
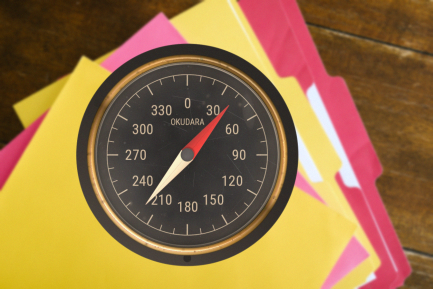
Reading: 40 °
